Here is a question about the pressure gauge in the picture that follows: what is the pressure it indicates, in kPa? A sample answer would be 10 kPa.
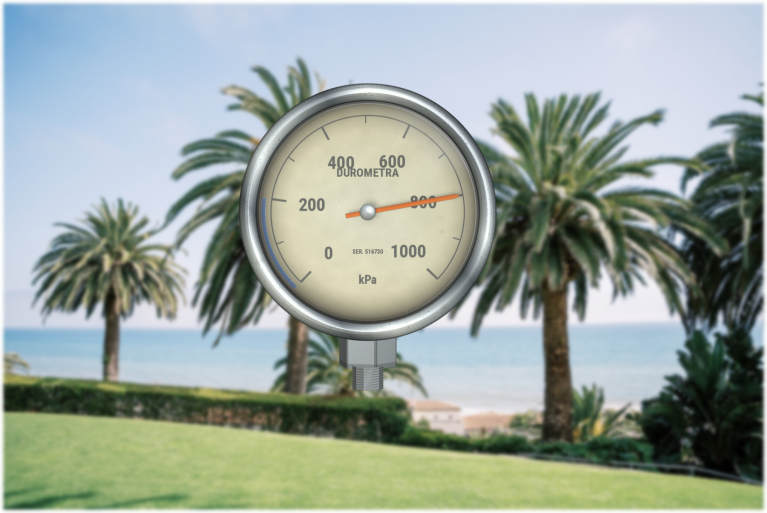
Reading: 800 kPa
